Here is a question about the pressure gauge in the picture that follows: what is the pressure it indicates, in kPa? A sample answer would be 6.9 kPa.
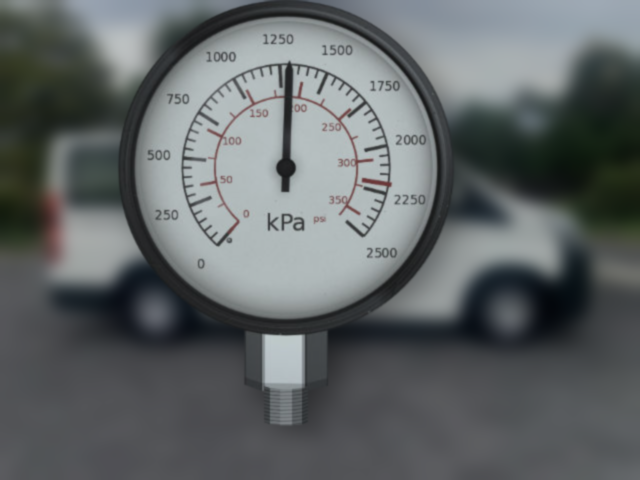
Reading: 1300 kPa
